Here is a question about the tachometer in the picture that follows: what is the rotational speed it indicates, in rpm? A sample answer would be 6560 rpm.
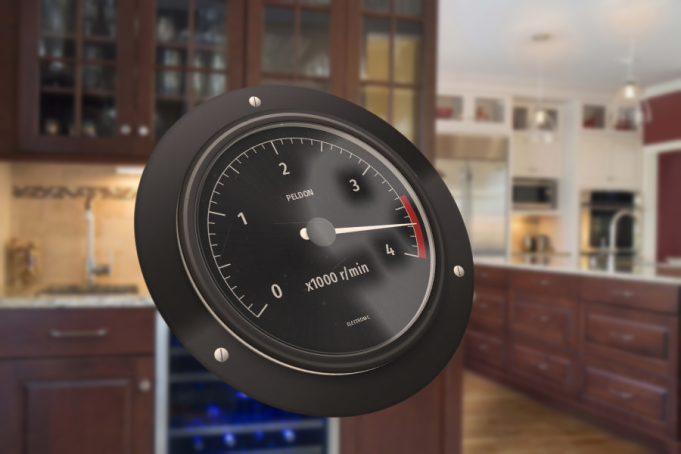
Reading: 3700 rpm
